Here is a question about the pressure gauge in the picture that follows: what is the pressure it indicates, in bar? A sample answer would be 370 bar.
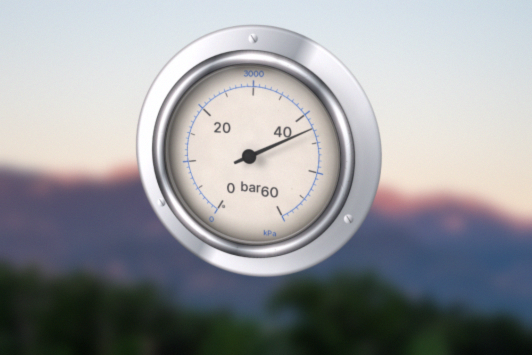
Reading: 42.5 bar
